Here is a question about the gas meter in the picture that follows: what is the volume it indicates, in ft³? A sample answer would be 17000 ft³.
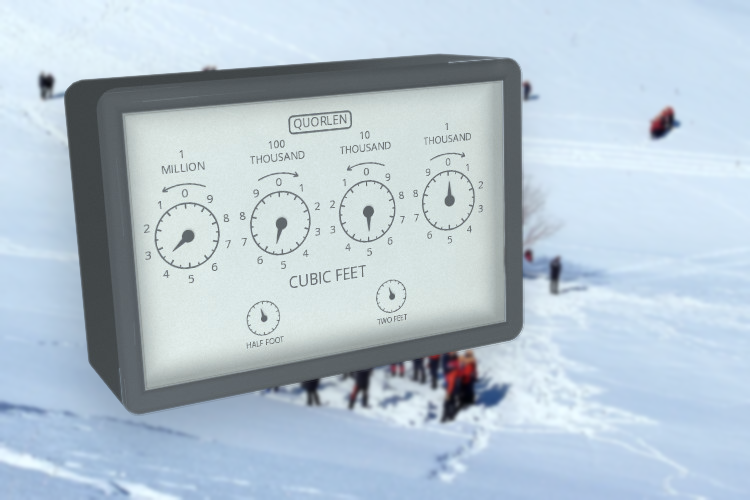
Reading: 355000 ft³
